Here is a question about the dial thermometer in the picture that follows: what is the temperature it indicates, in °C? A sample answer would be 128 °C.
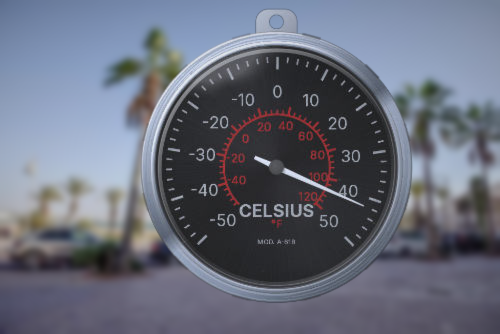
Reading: 42 °C
